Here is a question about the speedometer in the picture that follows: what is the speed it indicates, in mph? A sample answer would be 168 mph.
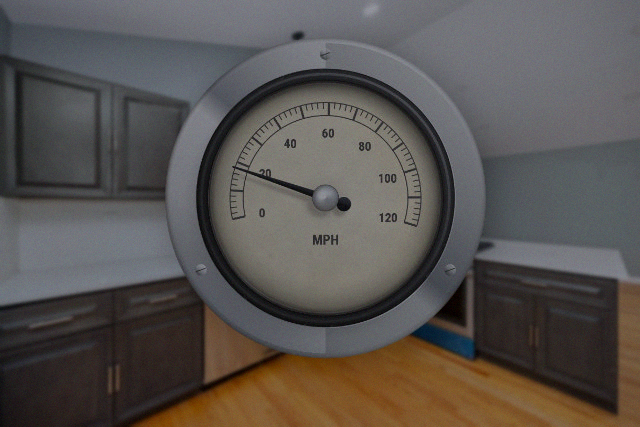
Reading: 18 mph
